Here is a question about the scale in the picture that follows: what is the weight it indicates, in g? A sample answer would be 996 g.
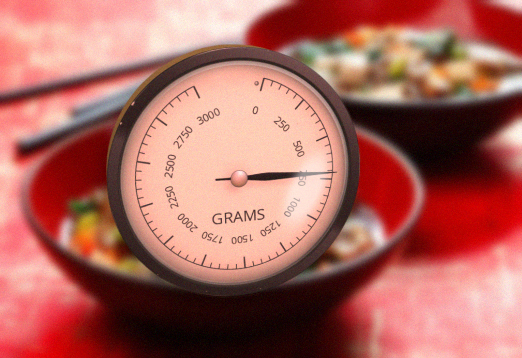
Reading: 700 g
